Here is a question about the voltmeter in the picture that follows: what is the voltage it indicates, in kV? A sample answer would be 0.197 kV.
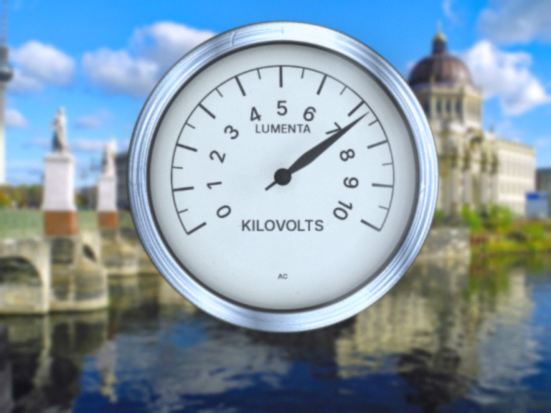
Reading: 7.25 kV
